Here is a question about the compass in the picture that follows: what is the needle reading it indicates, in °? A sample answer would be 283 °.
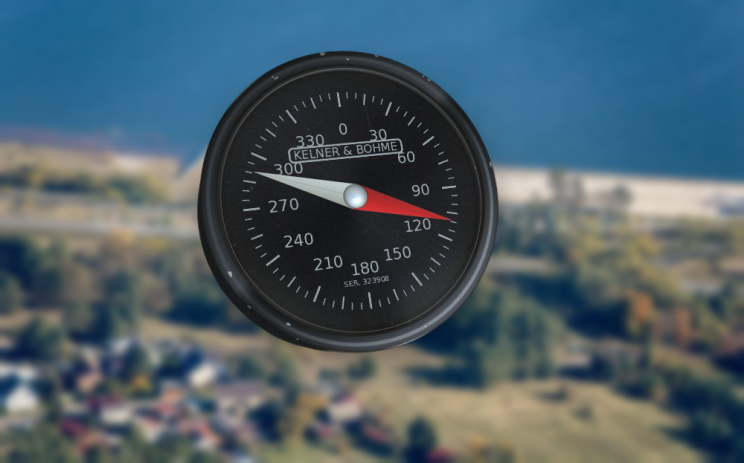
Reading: 110 °
